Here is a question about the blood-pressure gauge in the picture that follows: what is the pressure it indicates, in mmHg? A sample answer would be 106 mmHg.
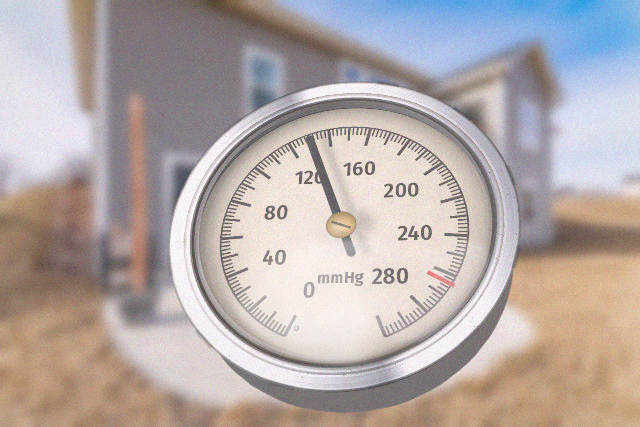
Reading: 130 mmHg
